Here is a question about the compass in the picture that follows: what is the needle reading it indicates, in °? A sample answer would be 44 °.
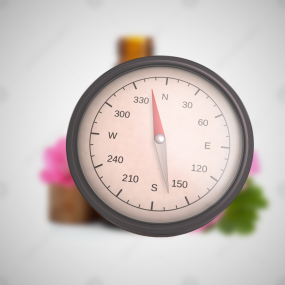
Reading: 345 °
